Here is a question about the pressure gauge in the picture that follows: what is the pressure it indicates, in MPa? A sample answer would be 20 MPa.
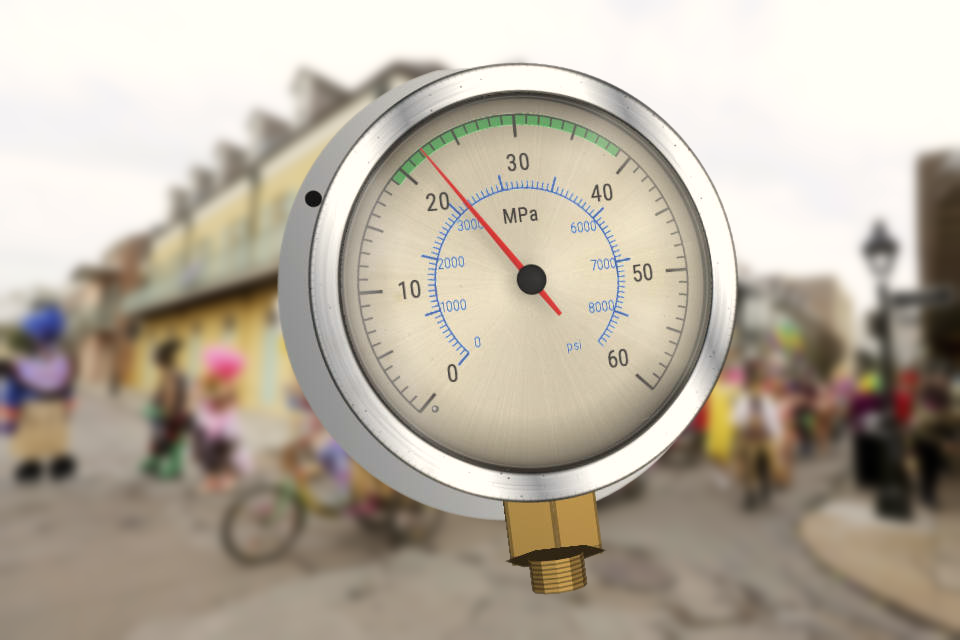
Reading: 22 MPa
